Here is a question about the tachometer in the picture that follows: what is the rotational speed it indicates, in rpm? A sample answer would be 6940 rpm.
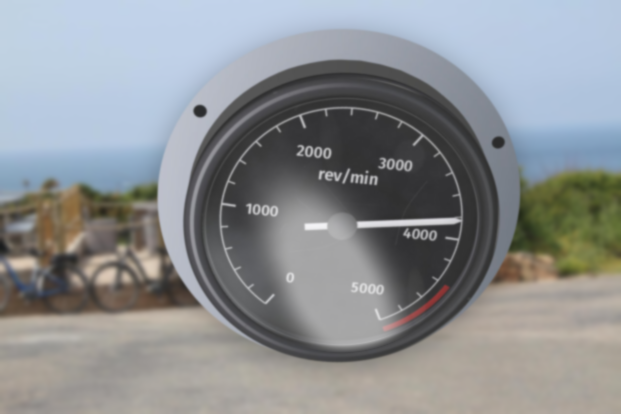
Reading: 3800 rpm
